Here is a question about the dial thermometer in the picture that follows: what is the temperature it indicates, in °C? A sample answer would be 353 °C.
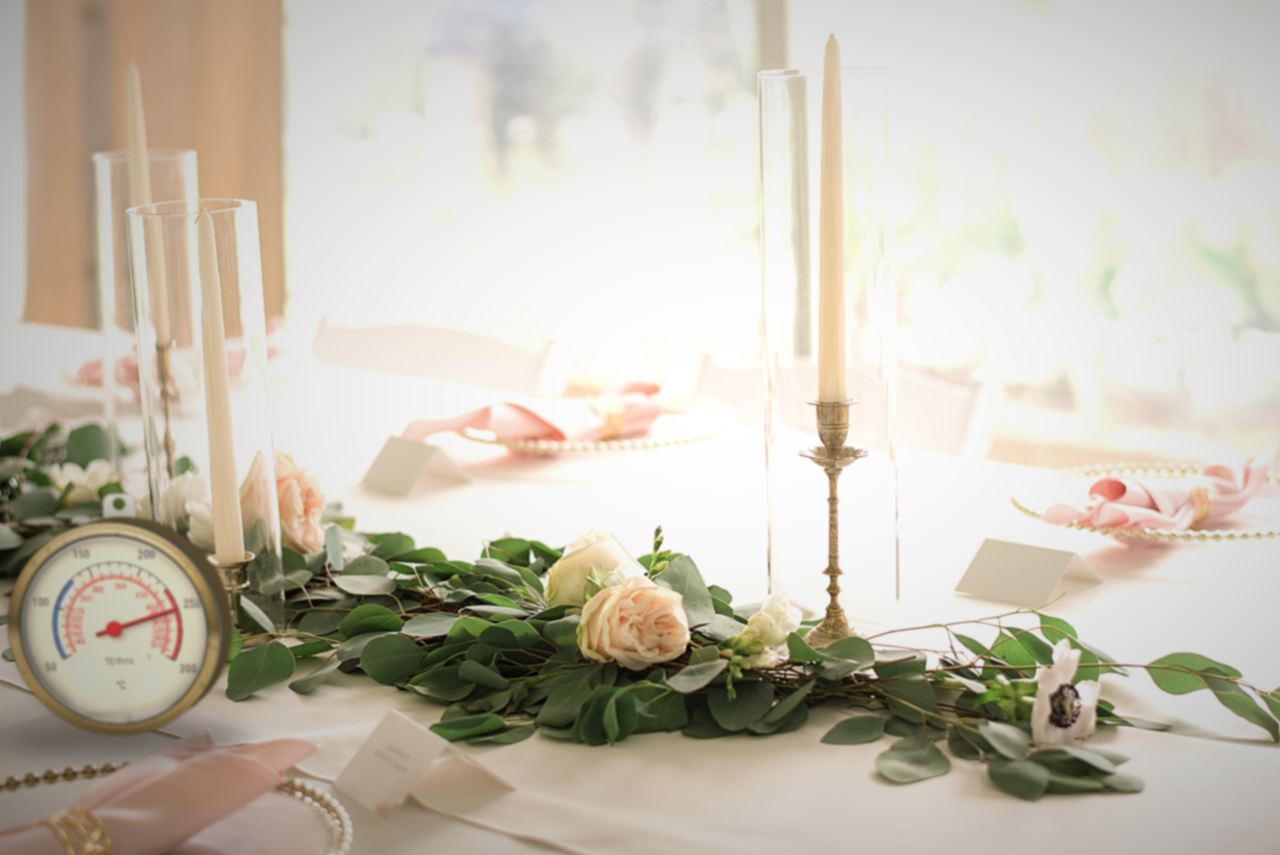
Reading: 250 °C
